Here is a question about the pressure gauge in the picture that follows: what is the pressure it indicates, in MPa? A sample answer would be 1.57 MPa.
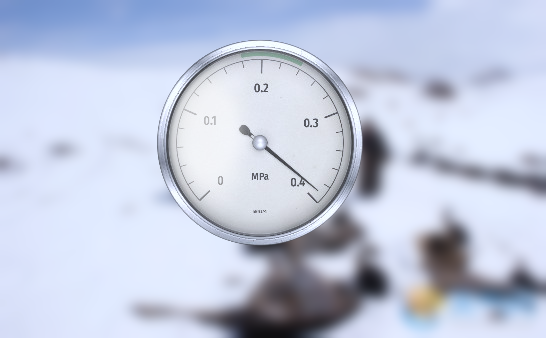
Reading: 0.39 MPa
